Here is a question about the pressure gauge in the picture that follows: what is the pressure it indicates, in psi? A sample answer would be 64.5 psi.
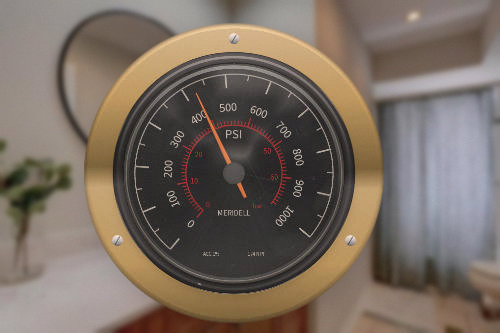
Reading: 425 psi
